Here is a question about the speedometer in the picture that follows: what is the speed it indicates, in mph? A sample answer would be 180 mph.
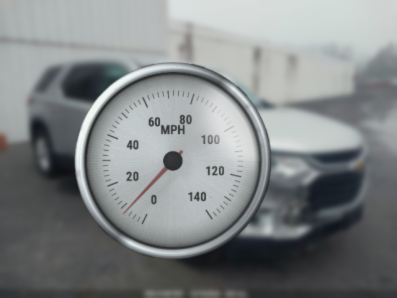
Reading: 8 mph
